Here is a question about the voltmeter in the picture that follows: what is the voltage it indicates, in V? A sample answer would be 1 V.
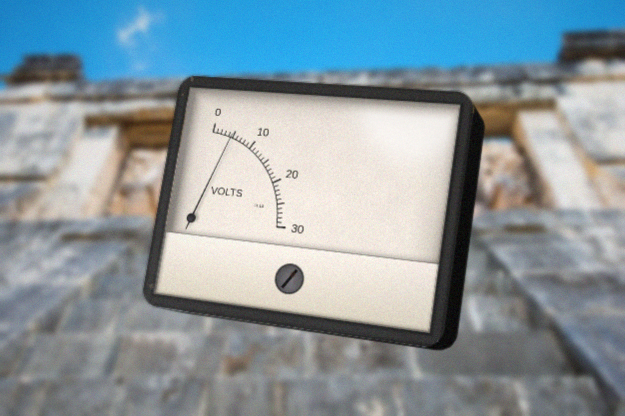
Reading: 5 V
